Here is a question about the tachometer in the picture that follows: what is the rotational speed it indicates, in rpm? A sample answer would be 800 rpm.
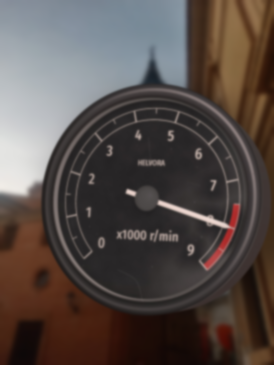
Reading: 8000 rpm
